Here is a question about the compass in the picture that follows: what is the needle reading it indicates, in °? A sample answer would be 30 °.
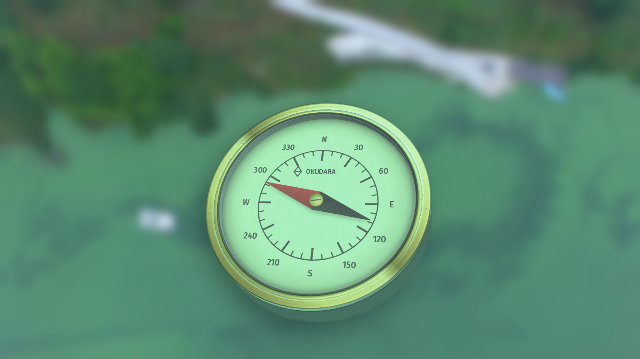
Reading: 290 °
